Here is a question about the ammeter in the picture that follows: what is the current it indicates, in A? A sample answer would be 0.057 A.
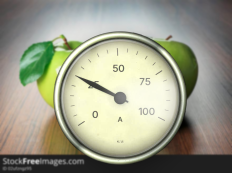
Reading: 25 A
